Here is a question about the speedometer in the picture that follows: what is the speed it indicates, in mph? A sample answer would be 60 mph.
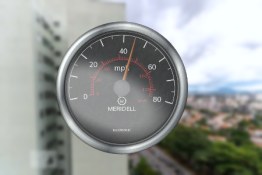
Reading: 45 mph
